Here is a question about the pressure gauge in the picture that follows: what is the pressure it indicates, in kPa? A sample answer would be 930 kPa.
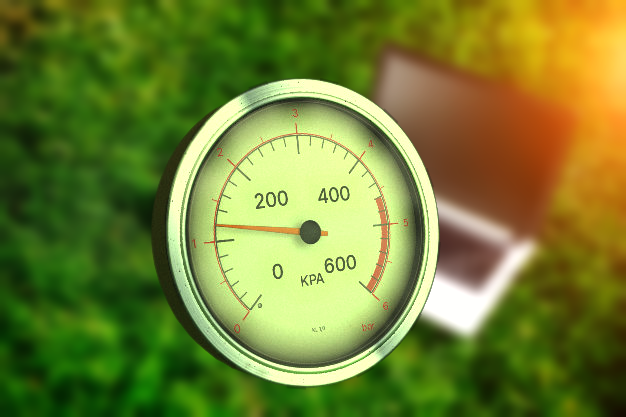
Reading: 120 kPa
